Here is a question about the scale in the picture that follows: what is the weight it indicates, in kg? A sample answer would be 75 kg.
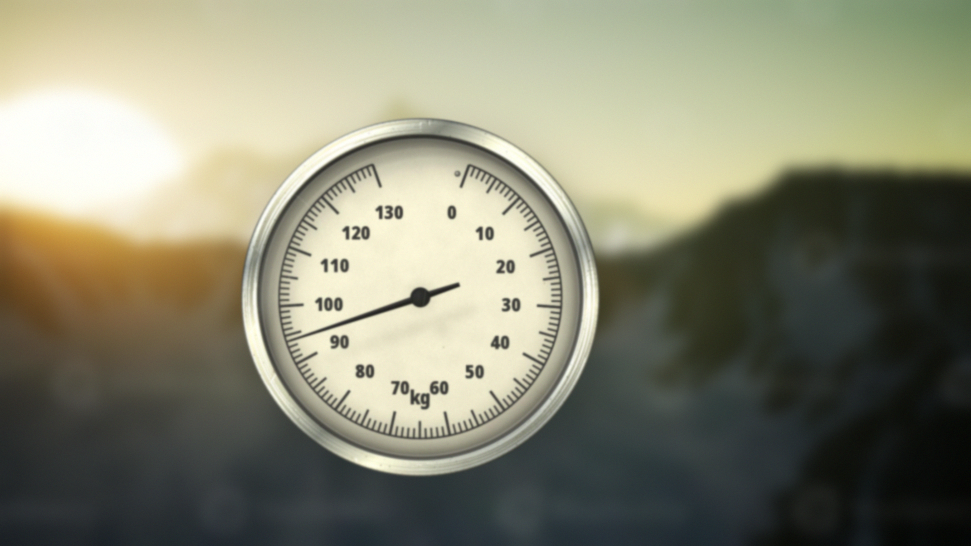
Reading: 94 kg
